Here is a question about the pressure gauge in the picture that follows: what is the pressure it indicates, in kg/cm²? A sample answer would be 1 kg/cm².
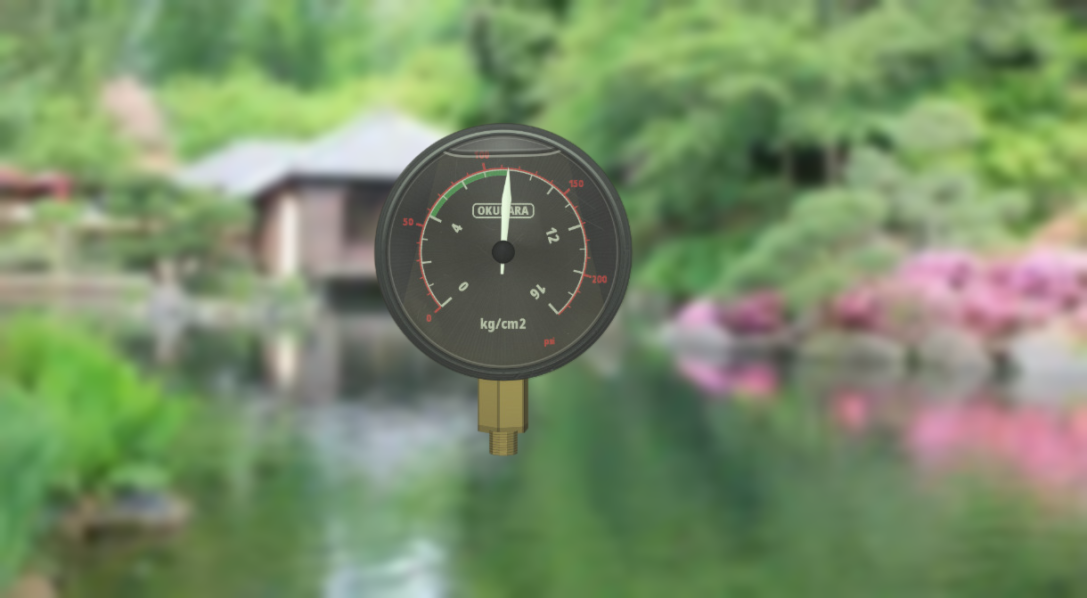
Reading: 8 kg/cm²
